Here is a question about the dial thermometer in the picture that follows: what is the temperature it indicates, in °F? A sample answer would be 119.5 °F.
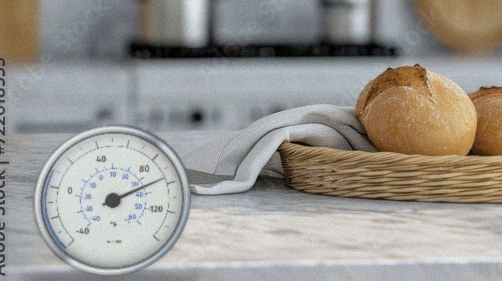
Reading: 95 °F
